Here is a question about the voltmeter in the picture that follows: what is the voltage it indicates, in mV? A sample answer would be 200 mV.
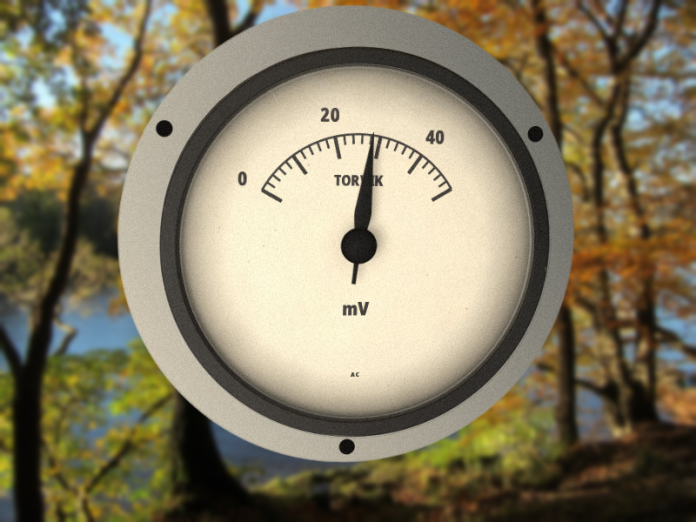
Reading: 28 mV
